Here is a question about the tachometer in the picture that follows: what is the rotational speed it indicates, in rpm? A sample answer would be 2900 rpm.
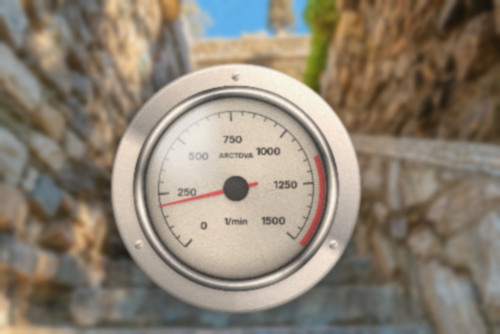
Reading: 200 rpm
